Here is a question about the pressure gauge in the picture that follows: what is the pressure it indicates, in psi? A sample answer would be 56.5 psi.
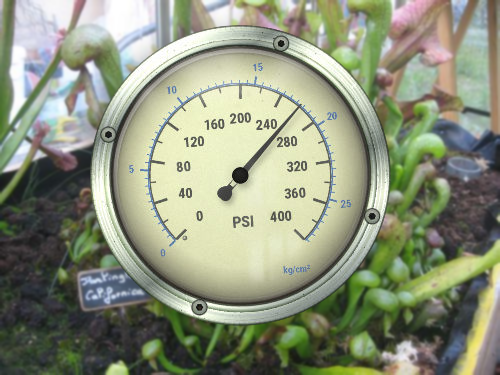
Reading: 260 psi
